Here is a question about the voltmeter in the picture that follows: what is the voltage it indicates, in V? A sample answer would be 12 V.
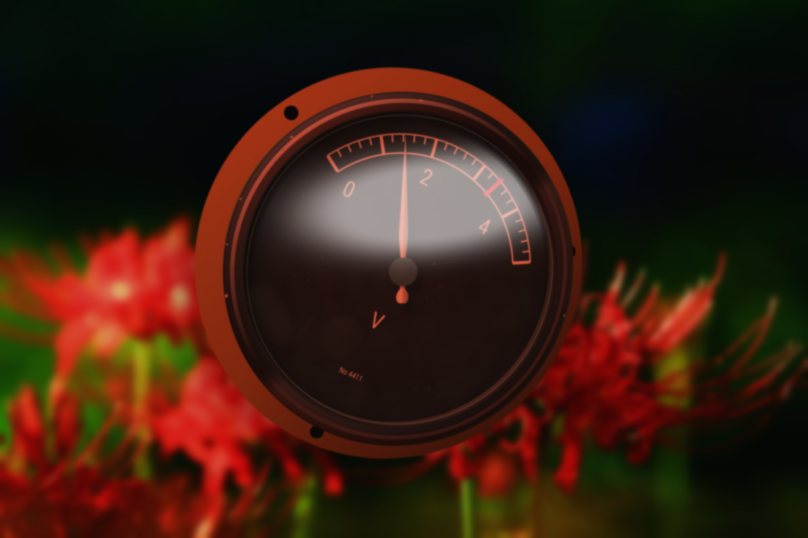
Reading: 1.4 V
